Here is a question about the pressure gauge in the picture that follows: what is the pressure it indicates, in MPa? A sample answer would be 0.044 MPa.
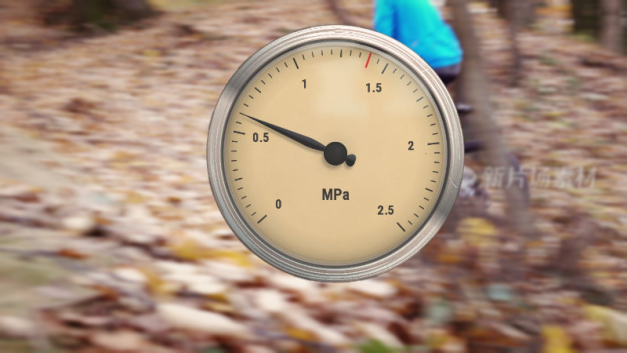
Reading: 0.6 MPa
